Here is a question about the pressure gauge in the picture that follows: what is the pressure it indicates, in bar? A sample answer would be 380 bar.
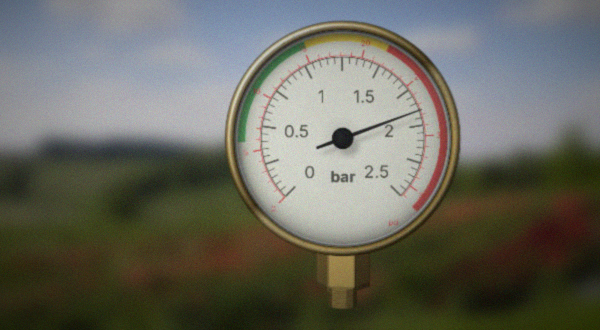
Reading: 1.9 bar
